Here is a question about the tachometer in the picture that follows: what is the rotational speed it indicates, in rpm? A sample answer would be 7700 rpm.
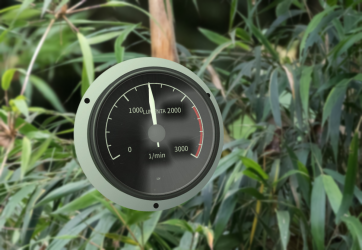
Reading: 1400 rpm
